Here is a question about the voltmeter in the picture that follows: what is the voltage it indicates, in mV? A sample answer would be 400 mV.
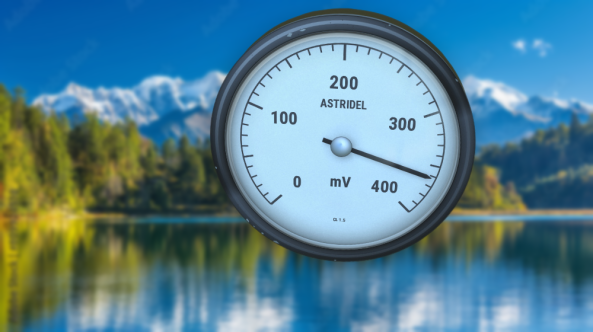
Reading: 360 mV
